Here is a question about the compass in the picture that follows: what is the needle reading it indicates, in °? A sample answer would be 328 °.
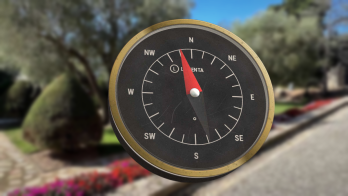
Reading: 345 °
